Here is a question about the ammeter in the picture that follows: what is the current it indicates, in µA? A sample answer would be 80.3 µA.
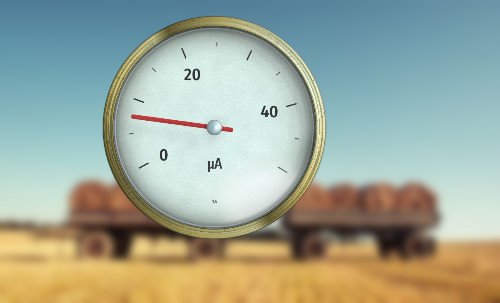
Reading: 7.5 µA
